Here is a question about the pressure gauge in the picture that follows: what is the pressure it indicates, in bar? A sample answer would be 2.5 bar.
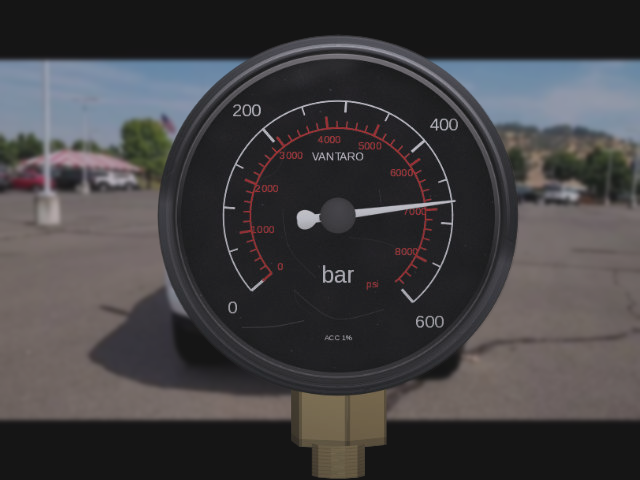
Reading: 475 bar
